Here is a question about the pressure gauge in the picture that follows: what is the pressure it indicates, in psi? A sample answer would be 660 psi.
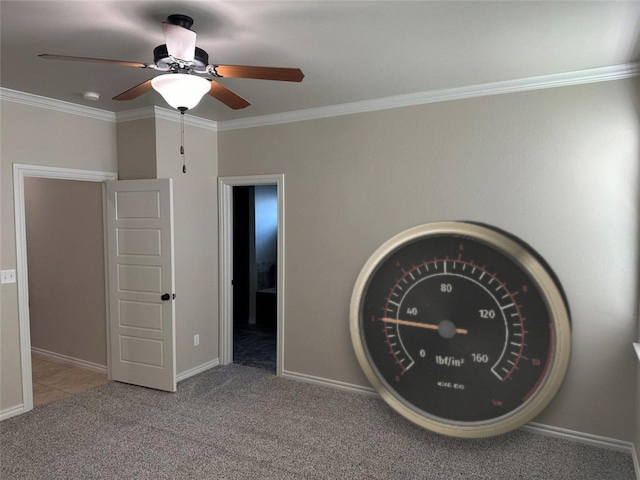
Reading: 30 psi
